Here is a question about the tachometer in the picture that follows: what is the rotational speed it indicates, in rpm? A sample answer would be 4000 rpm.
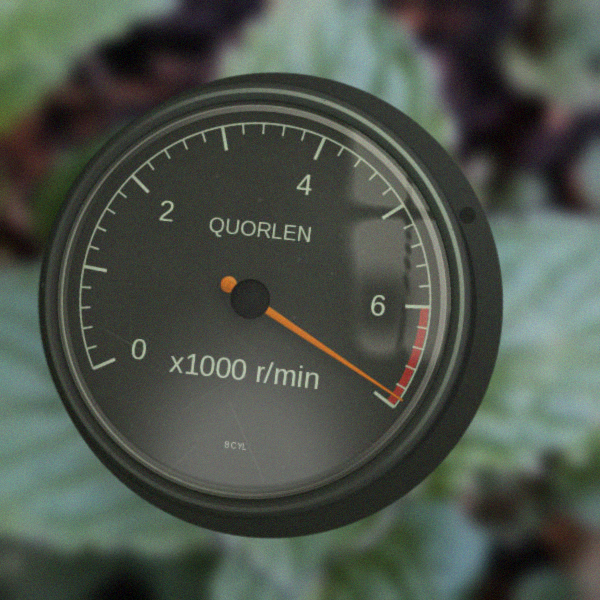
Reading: 6900 rpm
